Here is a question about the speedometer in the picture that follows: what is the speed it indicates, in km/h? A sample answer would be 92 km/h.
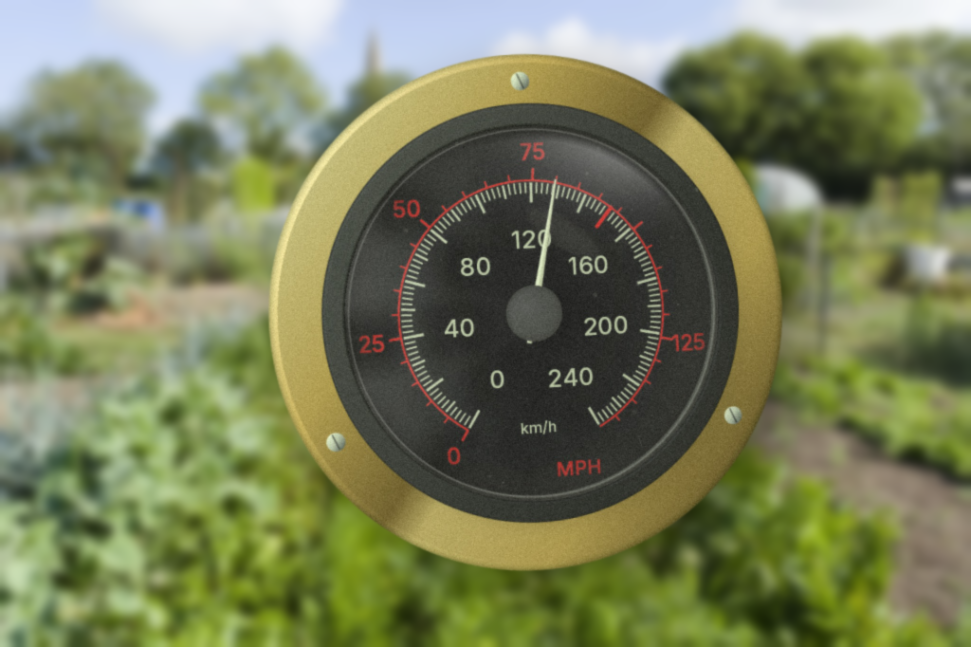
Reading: 128 km/h
